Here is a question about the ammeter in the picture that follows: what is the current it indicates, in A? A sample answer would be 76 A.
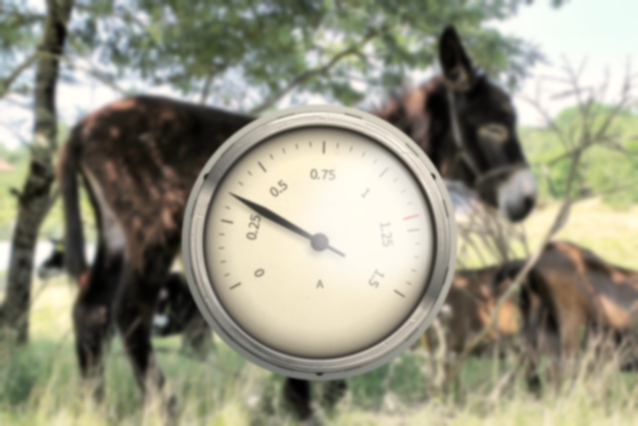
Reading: 0.35 A
